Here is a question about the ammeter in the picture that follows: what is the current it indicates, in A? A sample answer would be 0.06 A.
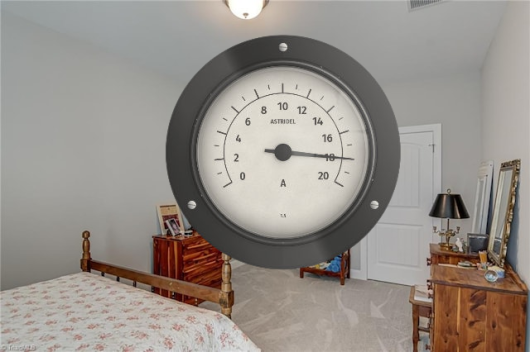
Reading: 18 A
